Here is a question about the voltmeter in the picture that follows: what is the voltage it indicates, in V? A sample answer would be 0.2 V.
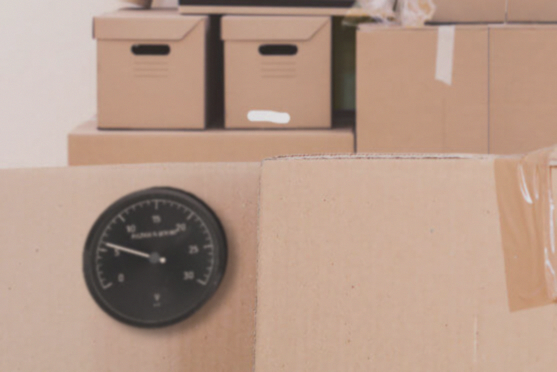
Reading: 6 V
